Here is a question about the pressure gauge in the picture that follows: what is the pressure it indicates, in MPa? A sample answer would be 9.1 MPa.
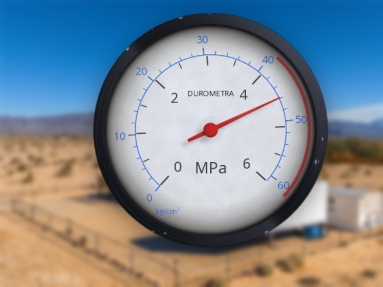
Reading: 4.5 MPa
